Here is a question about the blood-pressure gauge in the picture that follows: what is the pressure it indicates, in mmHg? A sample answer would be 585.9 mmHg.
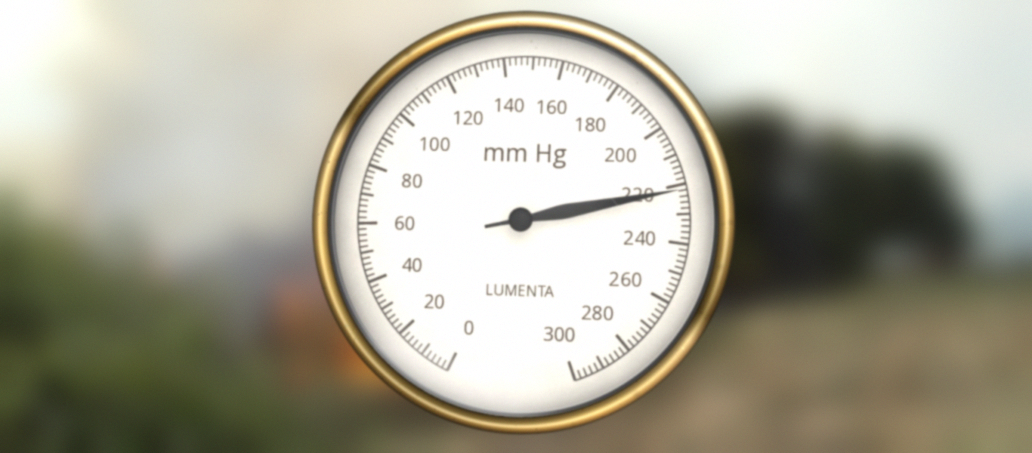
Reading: 222 mmHg
